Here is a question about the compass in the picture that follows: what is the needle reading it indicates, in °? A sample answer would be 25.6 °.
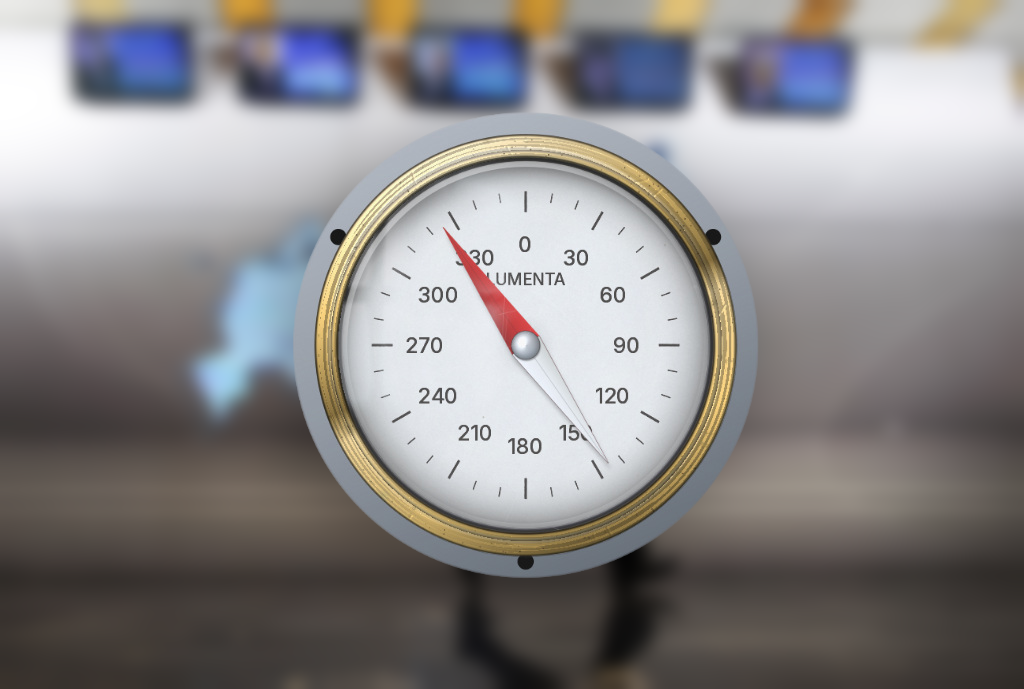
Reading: 325 °
